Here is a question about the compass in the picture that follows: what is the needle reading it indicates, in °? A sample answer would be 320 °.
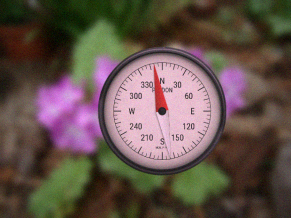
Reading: 350 °
